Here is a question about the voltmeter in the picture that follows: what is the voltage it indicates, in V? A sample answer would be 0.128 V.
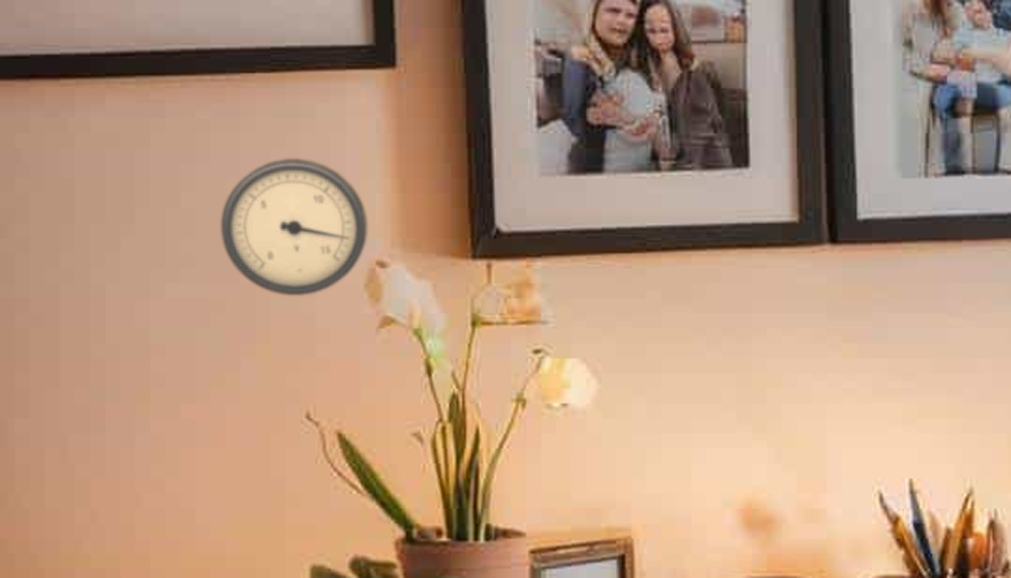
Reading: 13.5 V
